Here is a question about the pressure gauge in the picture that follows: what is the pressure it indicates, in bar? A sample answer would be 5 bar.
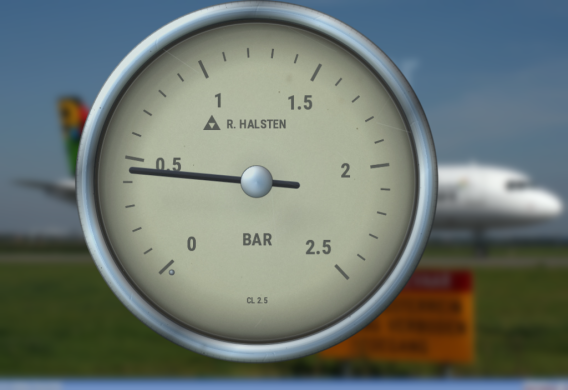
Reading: 0.45 bar
